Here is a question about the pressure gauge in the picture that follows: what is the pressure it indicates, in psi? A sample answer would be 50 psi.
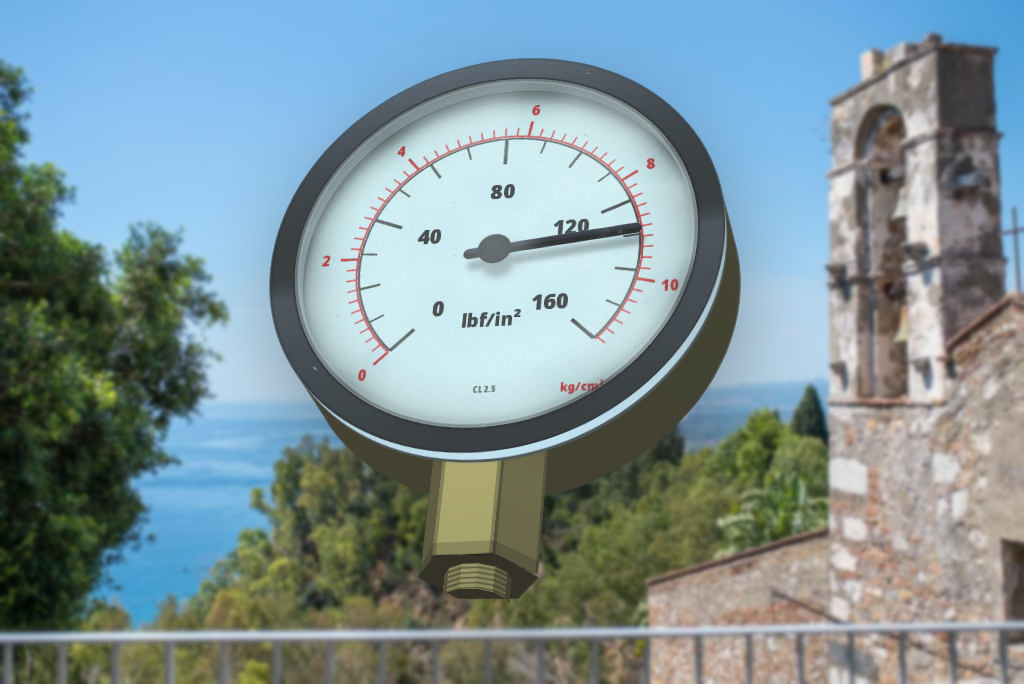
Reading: 130 psi
